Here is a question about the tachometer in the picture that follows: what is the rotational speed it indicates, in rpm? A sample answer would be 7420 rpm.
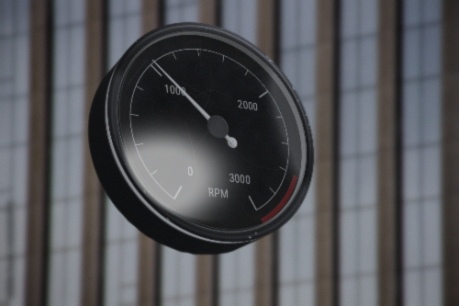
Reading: 1000 rpm
